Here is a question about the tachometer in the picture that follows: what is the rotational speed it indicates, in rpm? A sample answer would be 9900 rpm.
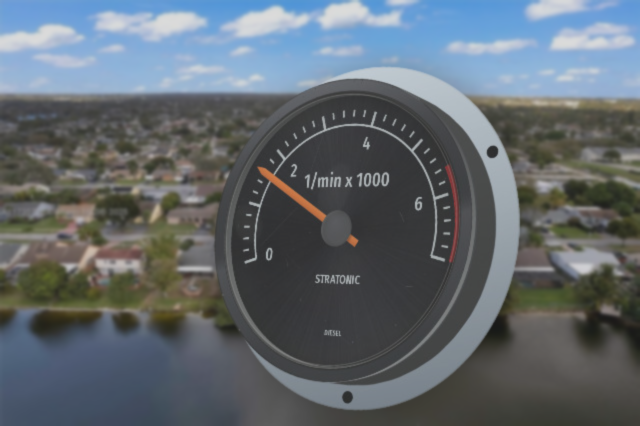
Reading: 1600 rpm
